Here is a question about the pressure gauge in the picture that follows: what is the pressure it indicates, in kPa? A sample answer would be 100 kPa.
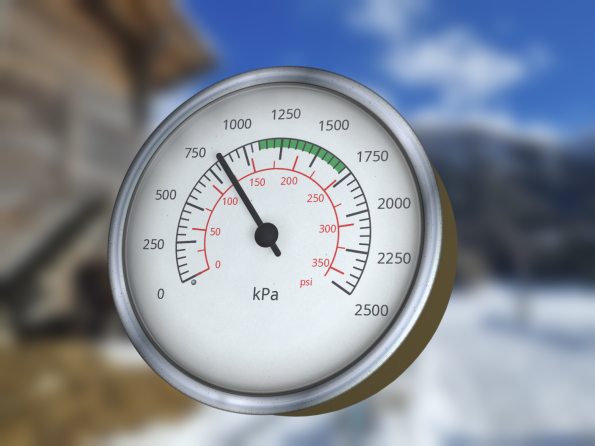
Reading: 850 kPa
